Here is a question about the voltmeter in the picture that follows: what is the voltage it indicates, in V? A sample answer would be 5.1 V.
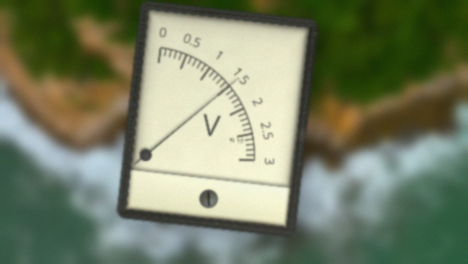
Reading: 1.5 V
